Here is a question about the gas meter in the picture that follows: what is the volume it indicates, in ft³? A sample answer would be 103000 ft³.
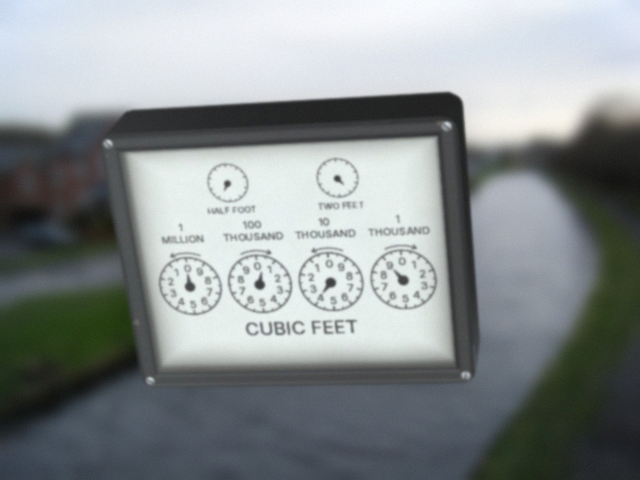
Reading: 3900 ft³
